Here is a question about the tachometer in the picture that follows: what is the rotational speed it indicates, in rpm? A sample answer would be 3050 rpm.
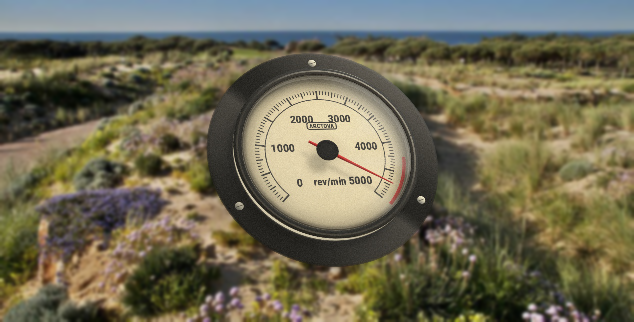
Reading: 4750 rpm
